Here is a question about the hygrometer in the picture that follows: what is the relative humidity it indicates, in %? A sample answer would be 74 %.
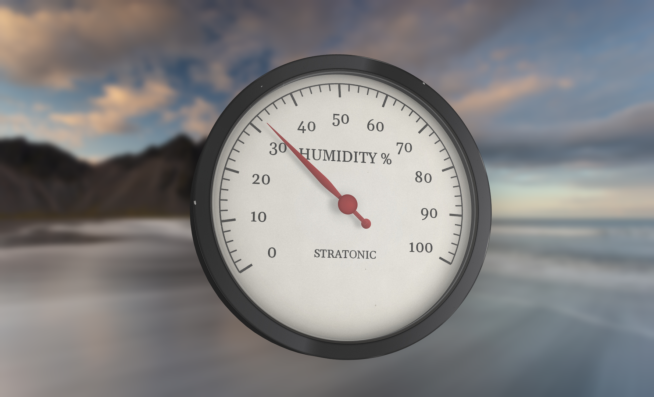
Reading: 32 %
